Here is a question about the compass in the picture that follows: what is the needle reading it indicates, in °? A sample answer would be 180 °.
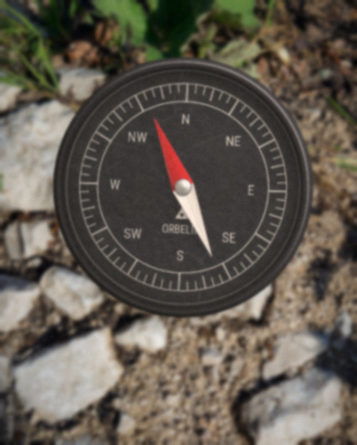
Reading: 335 °
